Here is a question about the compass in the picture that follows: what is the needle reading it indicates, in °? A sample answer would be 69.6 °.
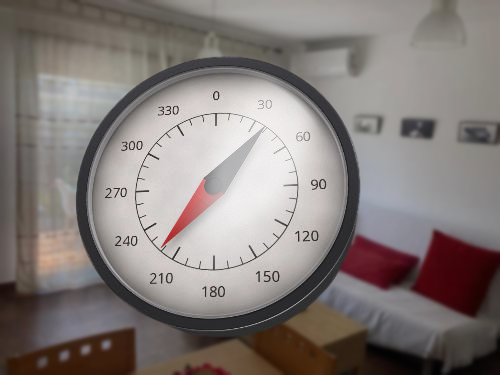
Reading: 220 °
